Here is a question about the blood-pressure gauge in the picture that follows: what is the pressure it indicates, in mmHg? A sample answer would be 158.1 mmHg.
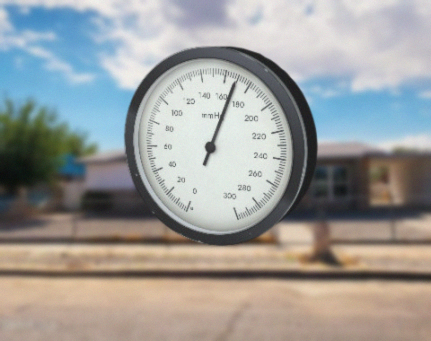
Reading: 170 mmHg
